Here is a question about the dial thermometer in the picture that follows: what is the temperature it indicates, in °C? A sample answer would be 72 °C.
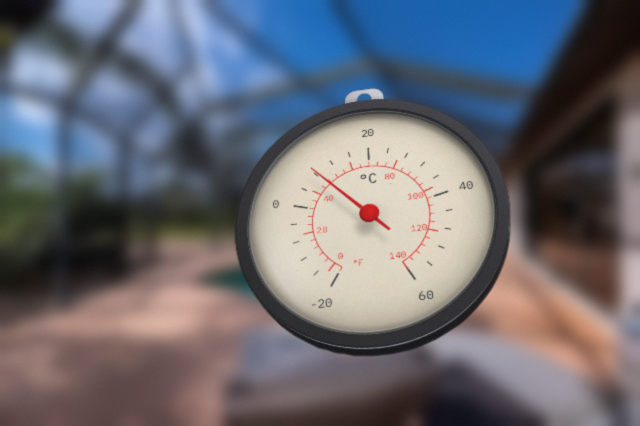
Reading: 8 °C
